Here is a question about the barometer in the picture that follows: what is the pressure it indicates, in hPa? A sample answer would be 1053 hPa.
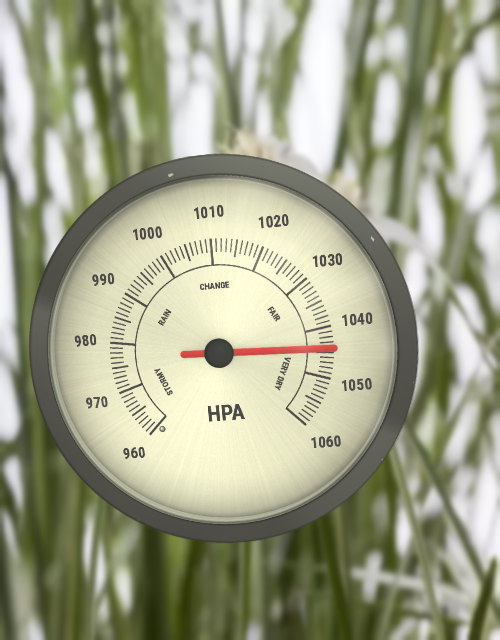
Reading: 1044 hPa
